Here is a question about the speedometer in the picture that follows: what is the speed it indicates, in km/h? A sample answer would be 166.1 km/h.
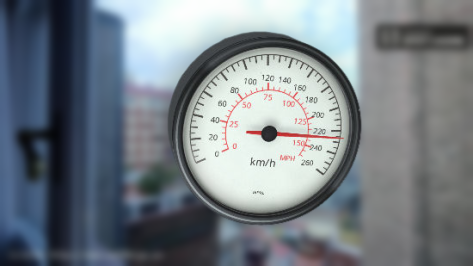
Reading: 225 km/h
